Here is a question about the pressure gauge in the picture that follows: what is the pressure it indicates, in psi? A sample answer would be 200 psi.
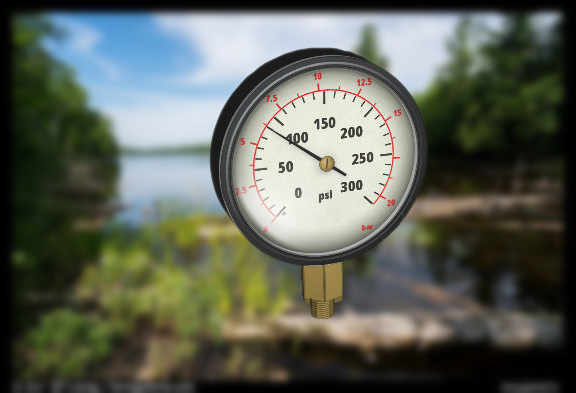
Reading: 90 psi
